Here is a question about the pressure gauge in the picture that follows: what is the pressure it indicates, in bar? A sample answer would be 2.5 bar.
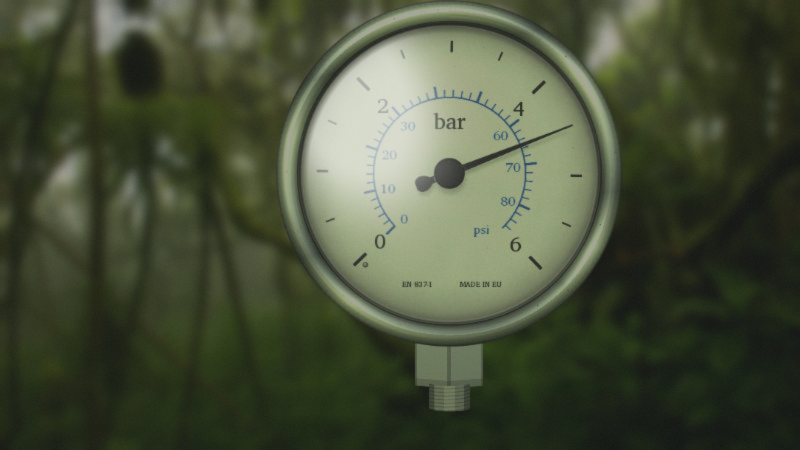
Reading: 4.5 bar
